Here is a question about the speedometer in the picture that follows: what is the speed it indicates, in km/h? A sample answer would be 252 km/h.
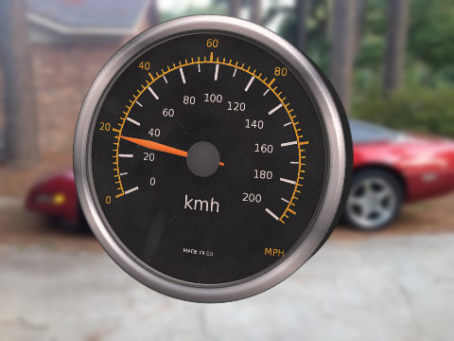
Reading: 30 km/h
